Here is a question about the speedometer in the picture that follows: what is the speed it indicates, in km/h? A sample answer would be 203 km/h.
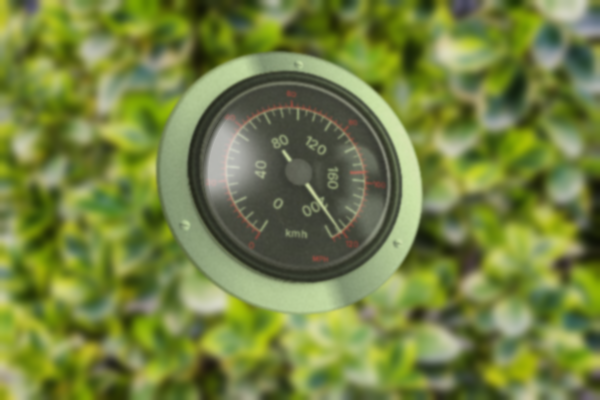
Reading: 195 km/h
